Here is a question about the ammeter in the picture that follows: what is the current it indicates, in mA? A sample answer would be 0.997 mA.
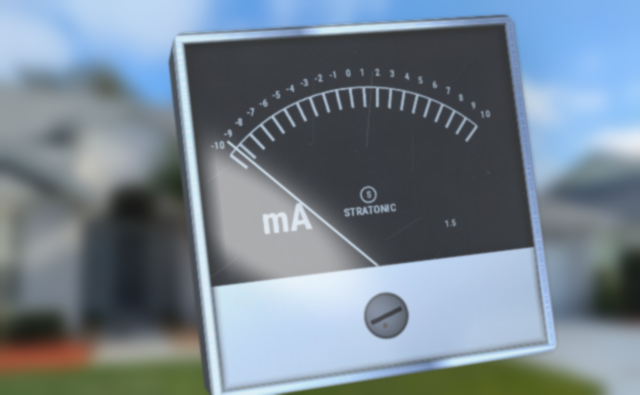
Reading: -9.5 mA
